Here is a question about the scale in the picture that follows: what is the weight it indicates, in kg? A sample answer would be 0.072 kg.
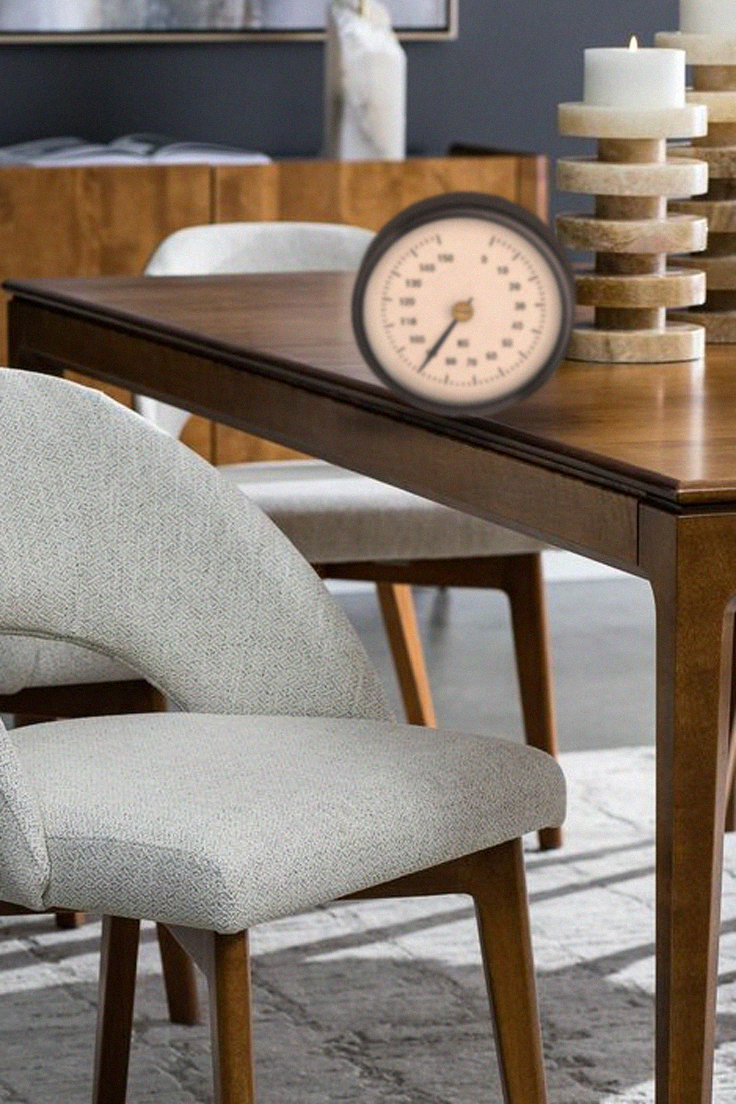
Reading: 90 kg
